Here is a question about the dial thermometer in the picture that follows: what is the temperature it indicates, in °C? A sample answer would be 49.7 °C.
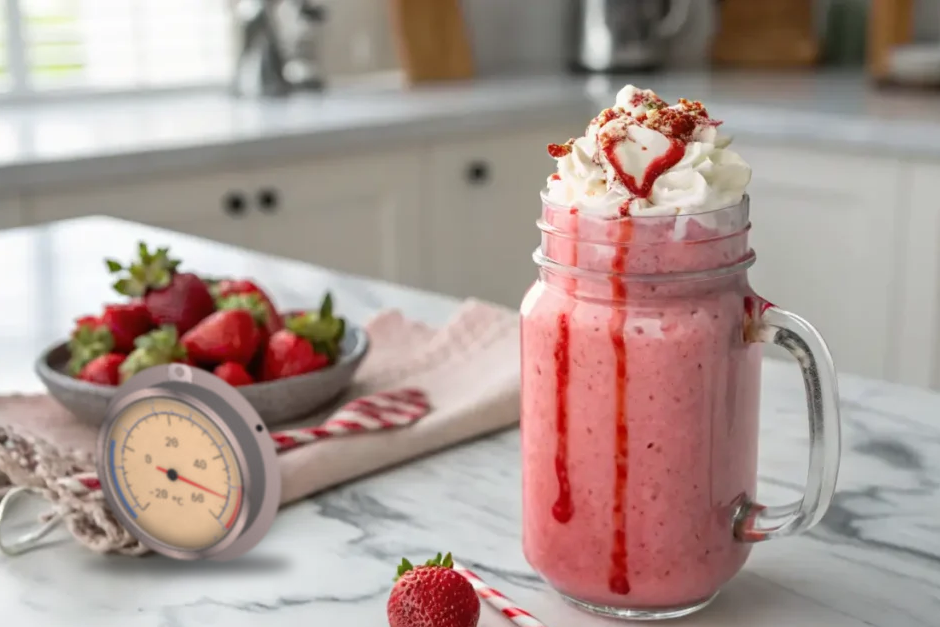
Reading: 52 °C
